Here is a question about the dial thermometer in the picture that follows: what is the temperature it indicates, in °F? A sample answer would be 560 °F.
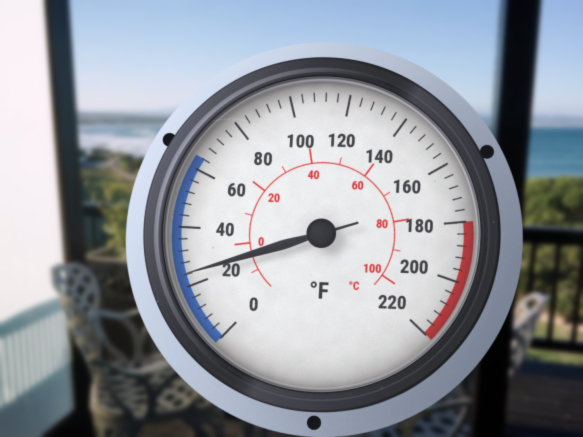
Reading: 24 °F
